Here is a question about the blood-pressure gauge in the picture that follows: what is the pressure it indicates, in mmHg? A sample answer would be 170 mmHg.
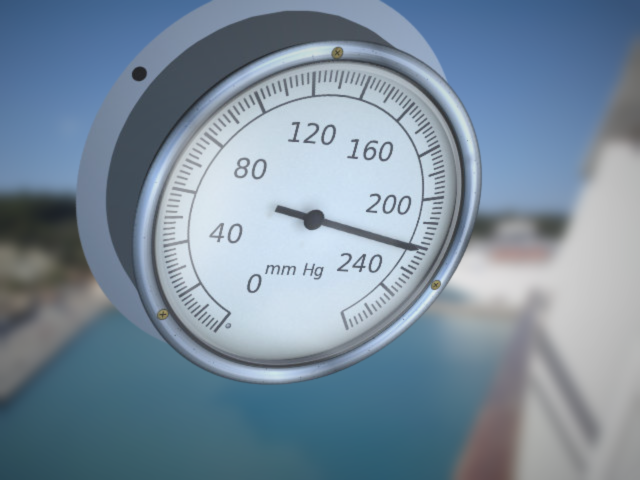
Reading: 220 mmHg
